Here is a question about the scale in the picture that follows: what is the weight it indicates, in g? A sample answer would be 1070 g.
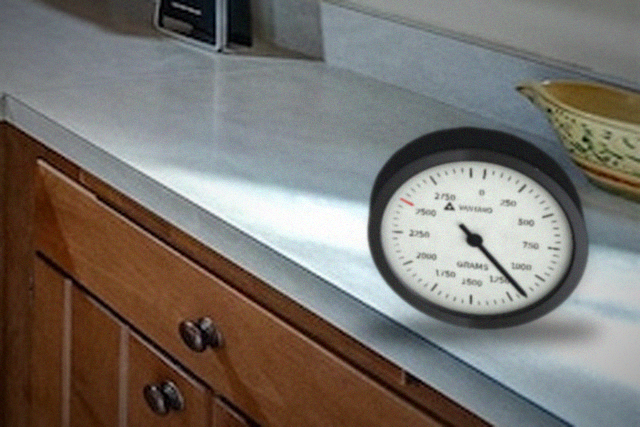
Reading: 1150 g
